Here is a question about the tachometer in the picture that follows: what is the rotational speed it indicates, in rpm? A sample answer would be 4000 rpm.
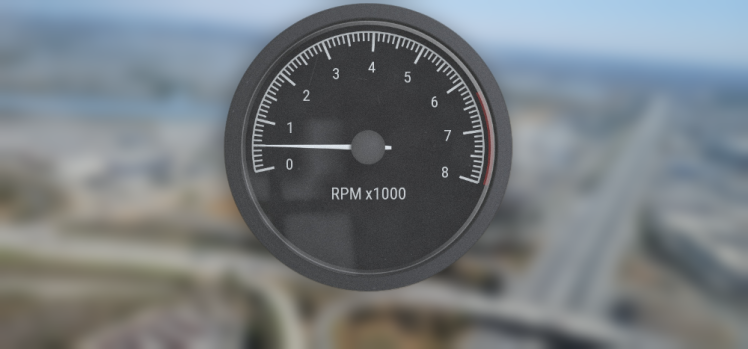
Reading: 500 rpm
